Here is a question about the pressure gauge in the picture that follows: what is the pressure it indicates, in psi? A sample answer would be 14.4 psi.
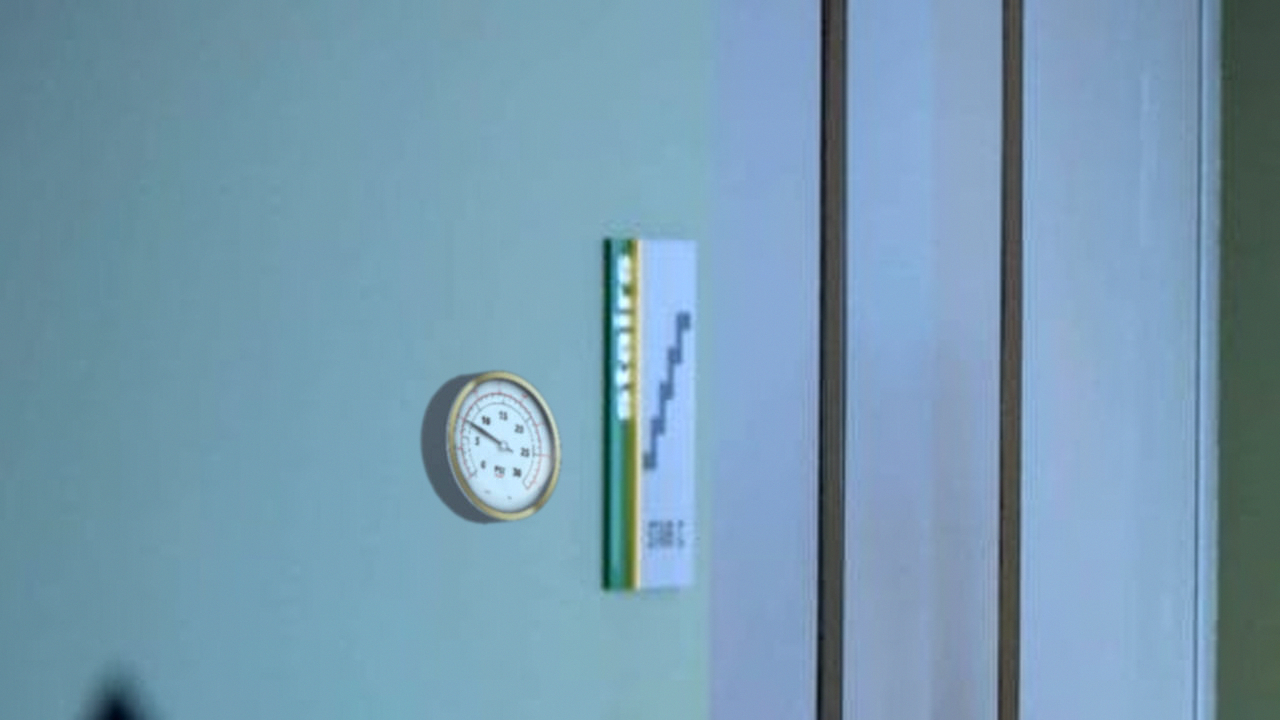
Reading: 7 psi
